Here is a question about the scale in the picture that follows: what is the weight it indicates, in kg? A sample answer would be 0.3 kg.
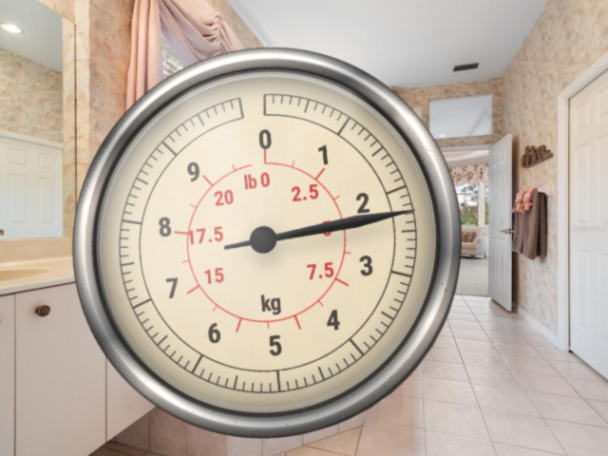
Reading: 2.3 kg
